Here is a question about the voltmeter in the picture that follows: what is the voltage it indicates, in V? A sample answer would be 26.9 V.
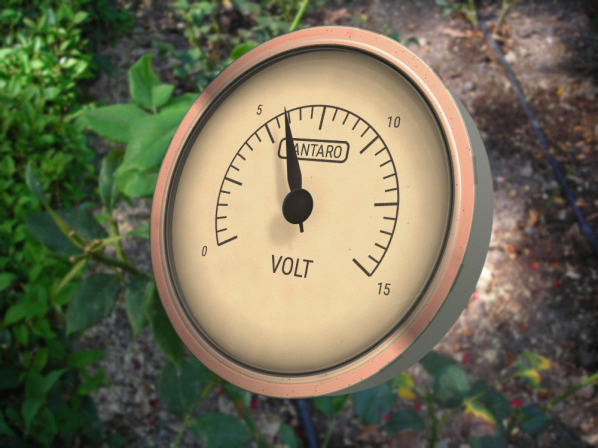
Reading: 6 V
